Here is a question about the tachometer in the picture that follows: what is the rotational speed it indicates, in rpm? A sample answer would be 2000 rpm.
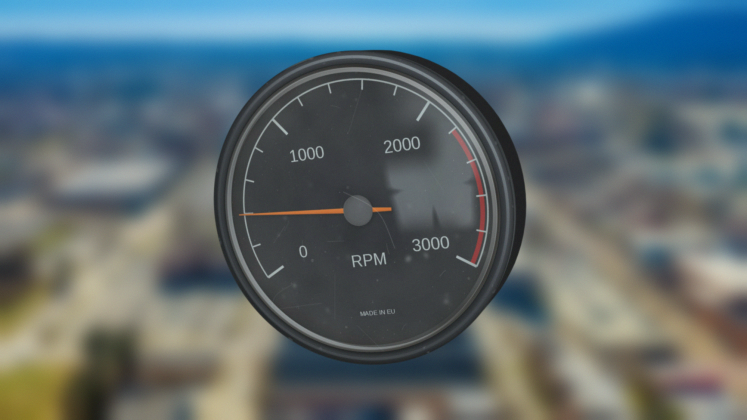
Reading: 400 rpm
